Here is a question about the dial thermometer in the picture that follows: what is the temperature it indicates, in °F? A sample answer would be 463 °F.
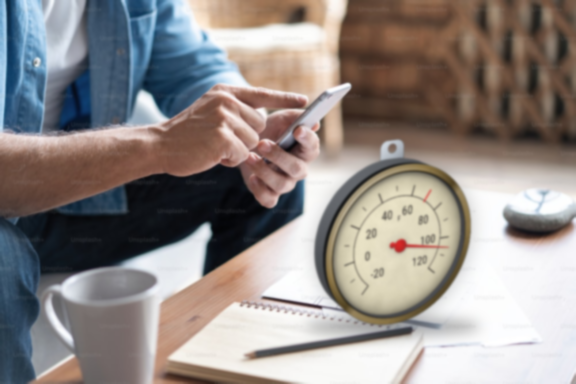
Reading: 105 °F
